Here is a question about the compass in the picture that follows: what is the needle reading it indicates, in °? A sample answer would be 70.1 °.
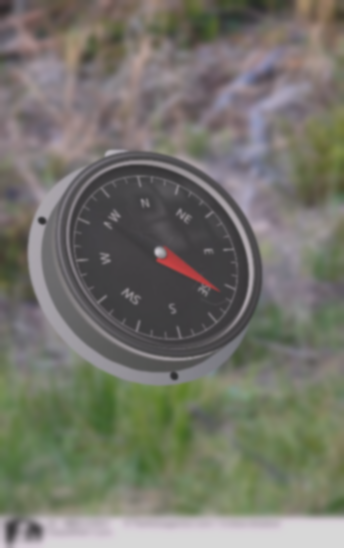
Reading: 130 °
